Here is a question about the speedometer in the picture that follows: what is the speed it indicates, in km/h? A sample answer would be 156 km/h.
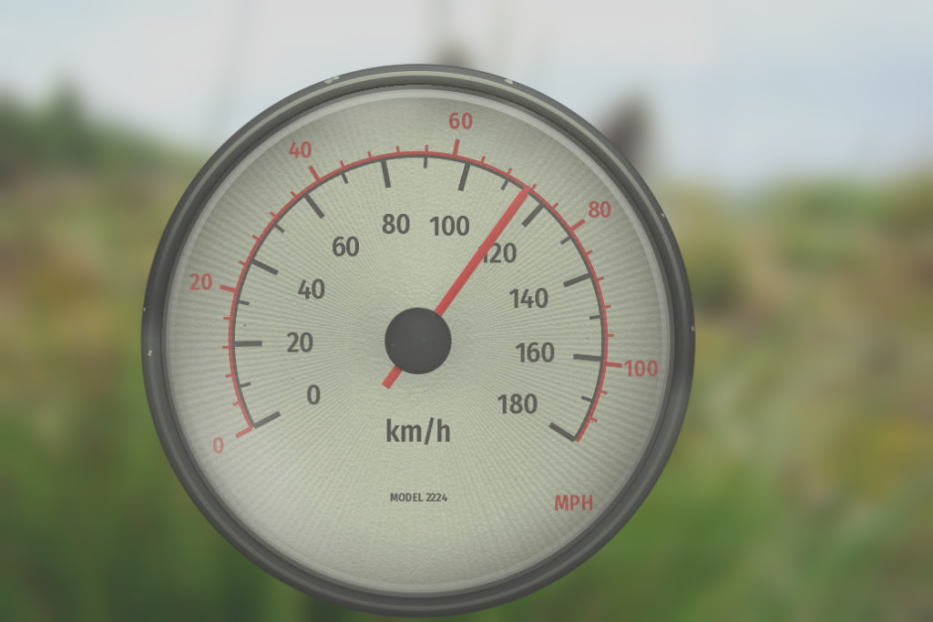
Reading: 115 km/h
